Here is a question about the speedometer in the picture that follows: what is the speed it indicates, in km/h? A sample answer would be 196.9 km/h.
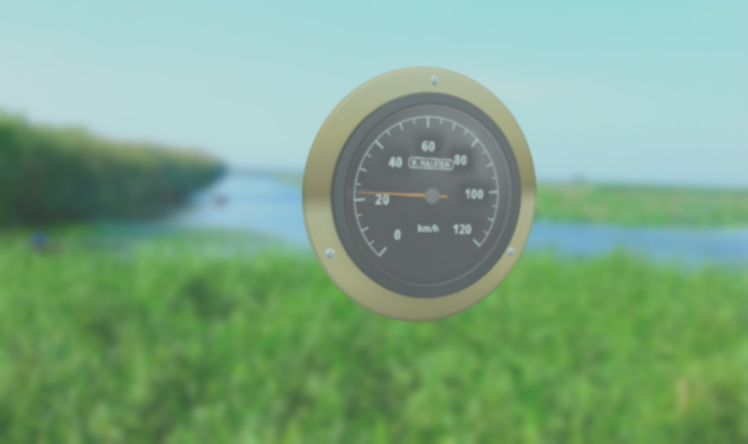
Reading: 22.5 km/h
